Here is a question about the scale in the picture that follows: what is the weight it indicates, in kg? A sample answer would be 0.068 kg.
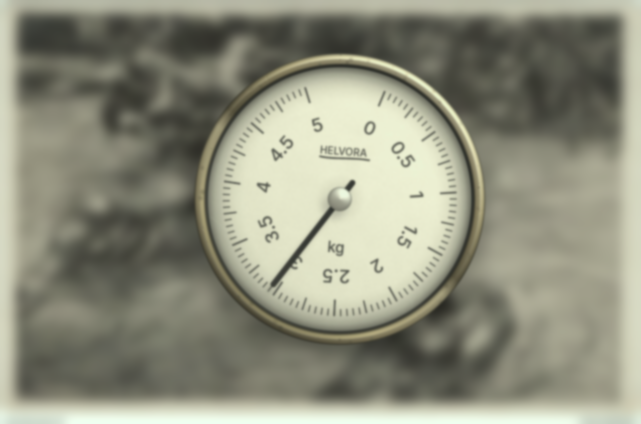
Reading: 3.05 kg
